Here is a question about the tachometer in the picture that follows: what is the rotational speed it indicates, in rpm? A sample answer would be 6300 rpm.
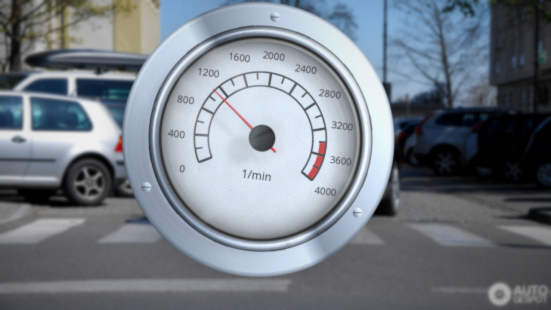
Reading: 1100 rpm
